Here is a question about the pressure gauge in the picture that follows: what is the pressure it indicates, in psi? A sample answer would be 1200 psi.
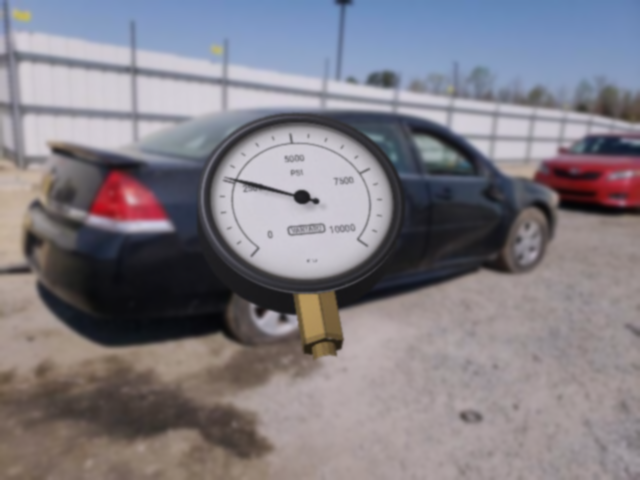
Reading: 2500 psi
